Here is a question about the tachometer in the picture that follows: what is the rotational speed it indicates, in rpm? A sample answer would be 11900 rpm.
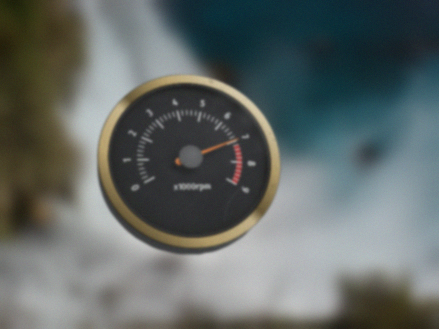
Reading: 7000 rpm
